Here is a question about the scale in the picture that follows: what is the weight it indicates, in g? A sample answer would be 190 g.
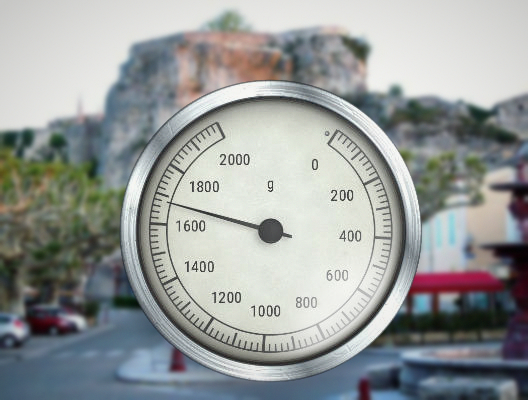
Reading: 1680 g
